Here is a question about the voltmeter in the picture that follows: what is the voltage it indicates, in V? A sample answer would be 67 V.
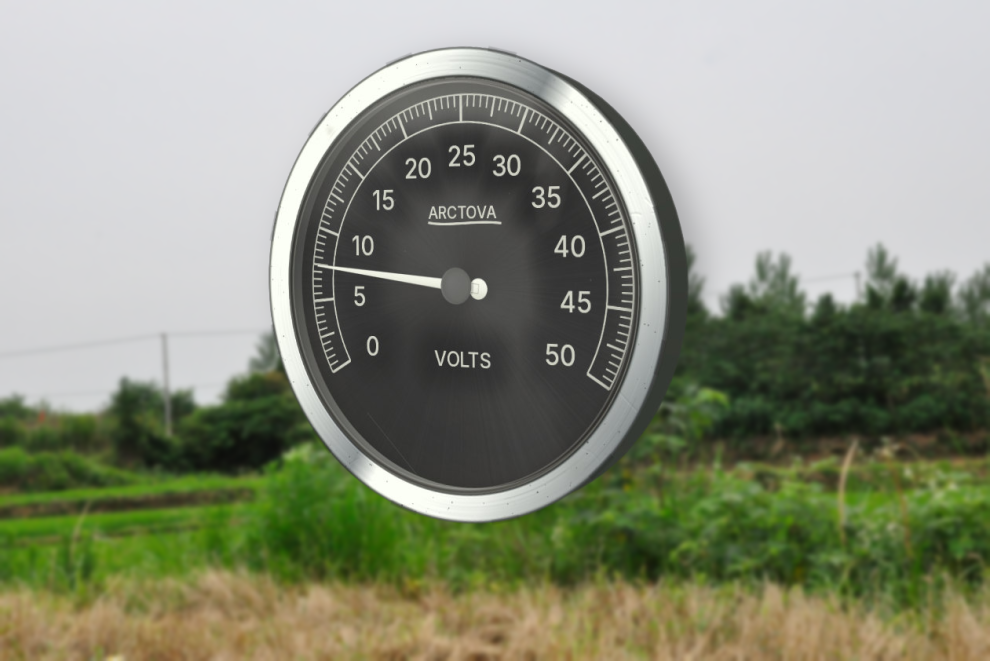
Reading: 7.5 V
